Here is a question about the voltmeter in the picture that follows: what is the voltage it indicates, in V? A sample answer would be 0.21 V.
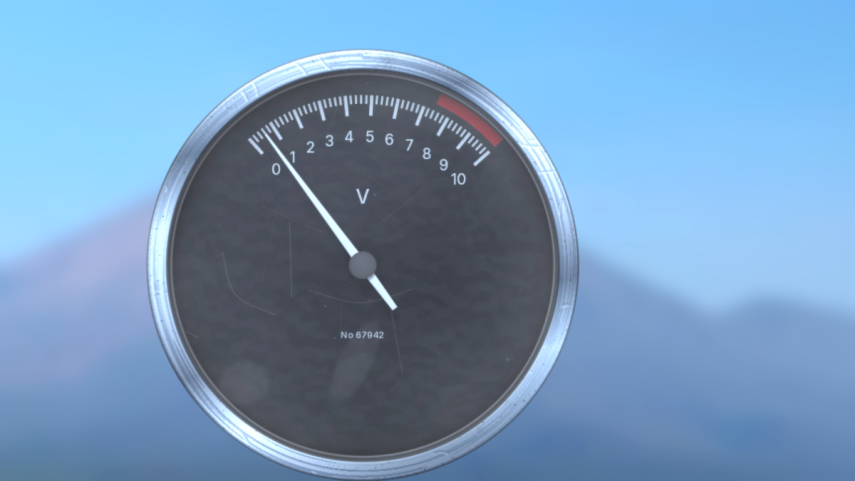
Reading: 0.6 V
